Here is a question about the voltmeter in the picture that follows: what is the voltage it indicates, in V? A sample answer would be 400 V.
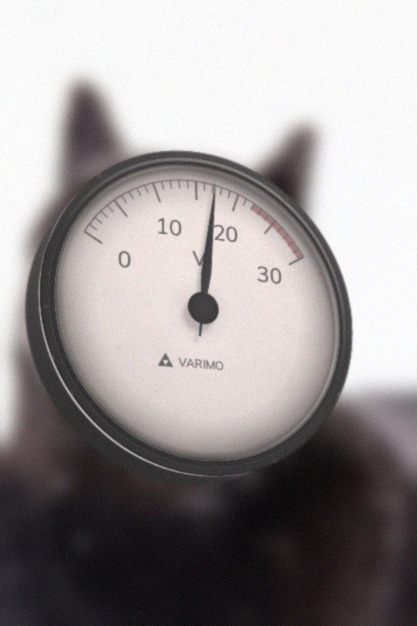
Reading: 17 V
